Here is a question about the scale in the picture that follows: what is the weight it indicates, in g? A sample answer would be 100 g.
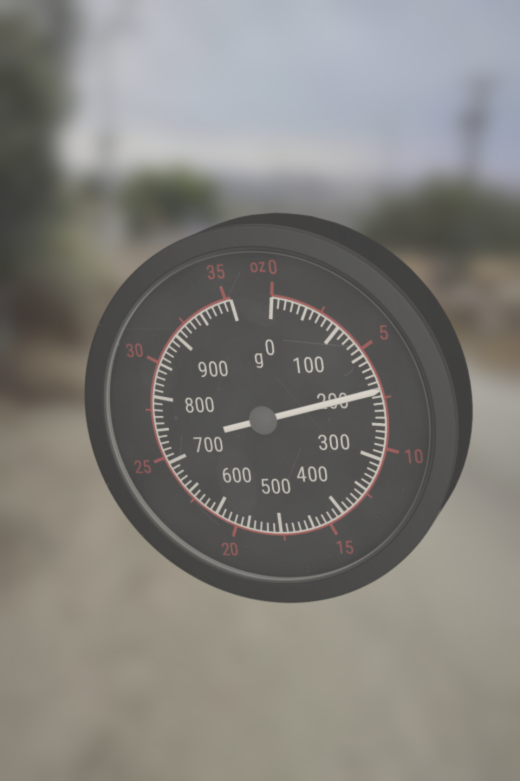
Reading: 200 g
